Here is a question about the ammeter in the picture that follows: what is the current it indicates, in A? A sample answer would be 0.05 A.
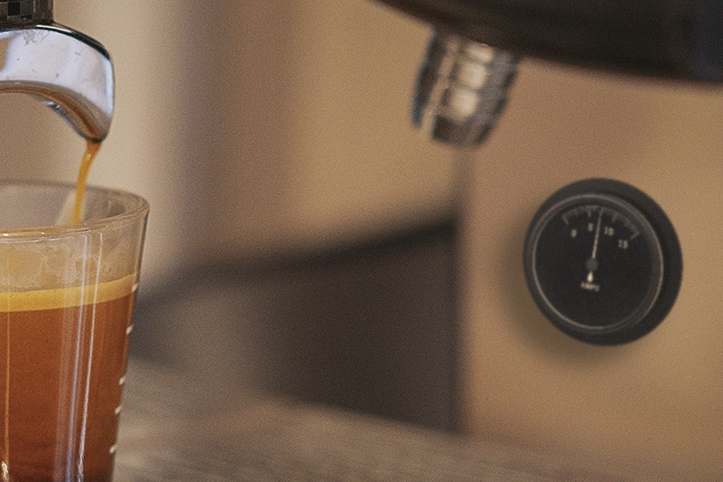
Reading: 7.5 A
